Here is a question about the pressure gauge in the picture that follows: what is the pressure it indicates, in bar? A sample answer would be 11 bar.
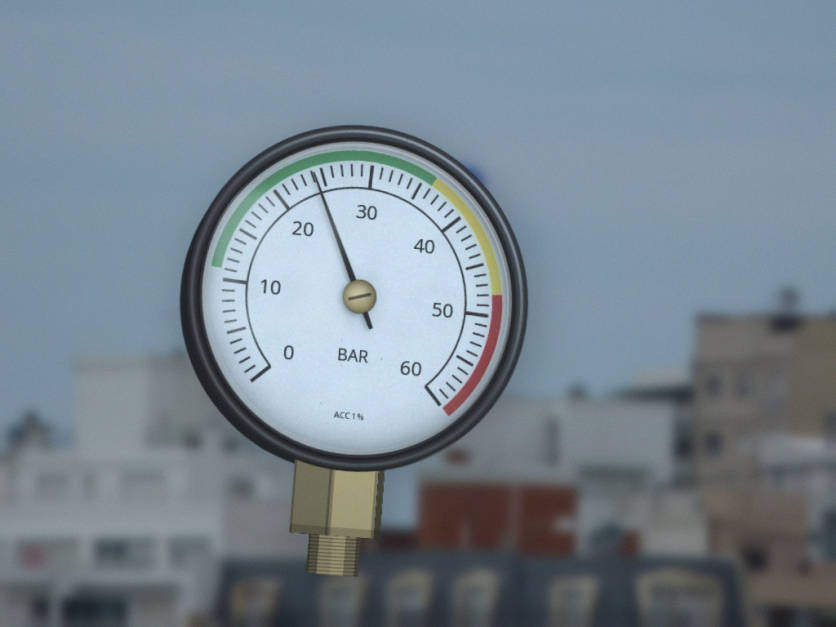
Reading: 24 bar
